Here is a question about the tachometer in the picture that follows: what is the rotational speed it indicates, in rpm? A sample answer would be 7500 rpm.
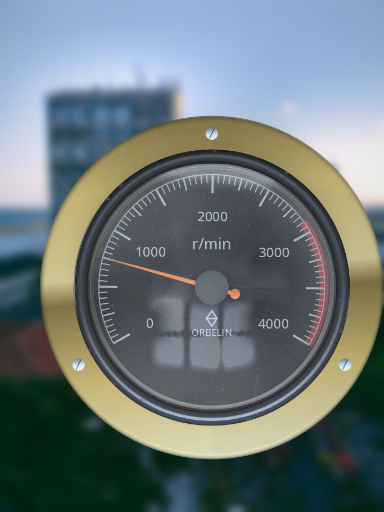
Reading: 750 rpm
